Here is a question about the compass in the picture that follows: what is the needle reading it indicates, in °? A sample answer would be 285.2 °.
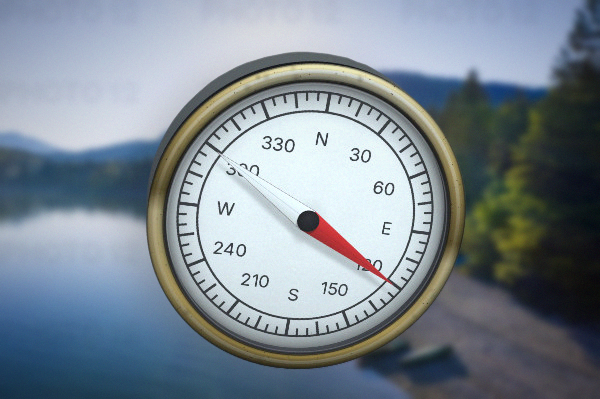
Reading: 120 °
